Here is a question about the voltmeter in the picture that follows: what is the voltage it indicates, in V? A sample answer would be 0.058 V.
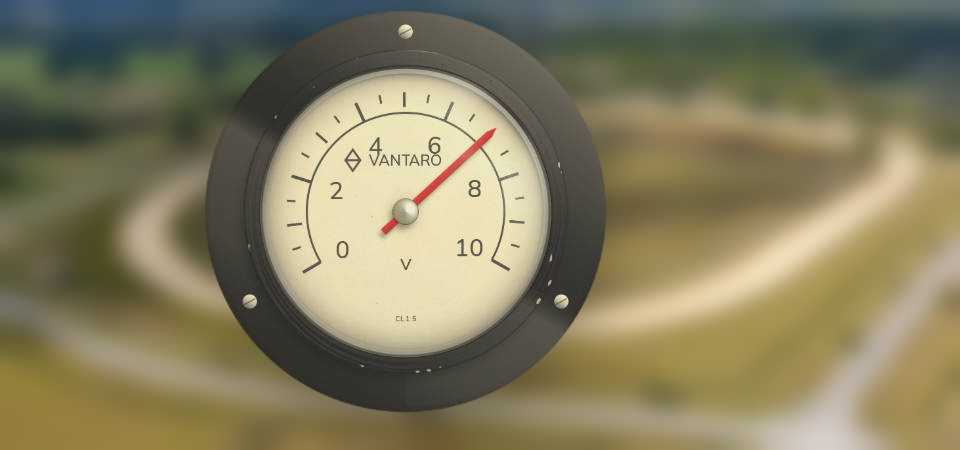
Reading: 7 V
